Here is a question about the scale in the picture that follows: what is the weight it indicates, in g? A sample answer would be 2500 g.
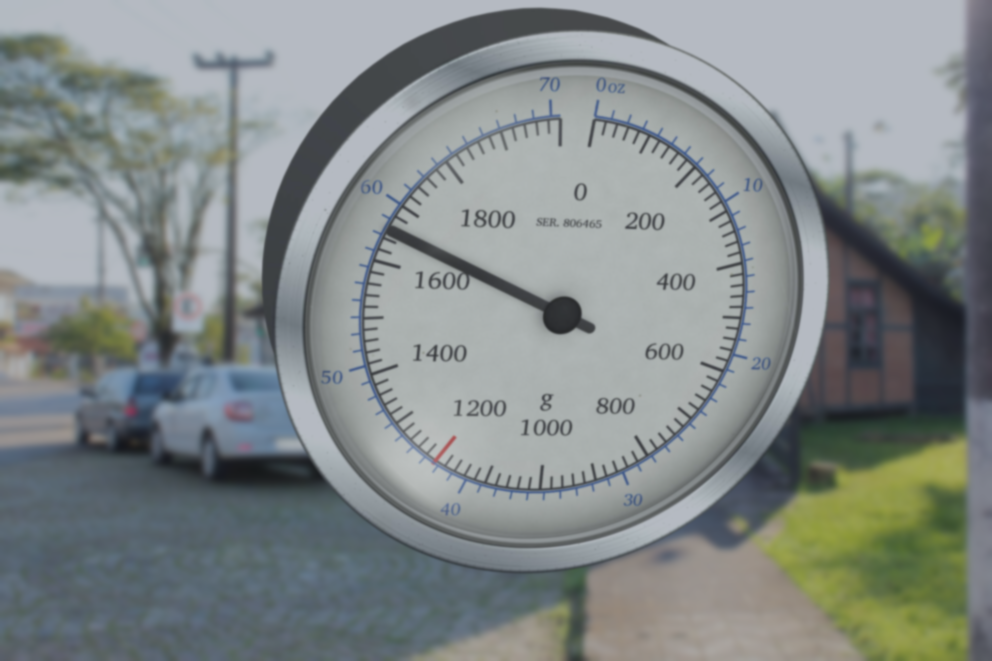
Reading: 1660 g
